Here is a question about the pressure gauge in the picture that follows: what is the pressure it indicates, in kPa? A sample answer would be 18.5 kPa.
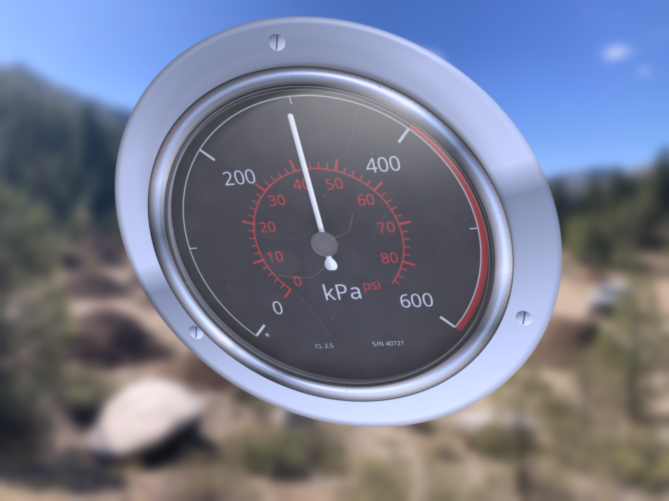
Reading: 300 kPa
